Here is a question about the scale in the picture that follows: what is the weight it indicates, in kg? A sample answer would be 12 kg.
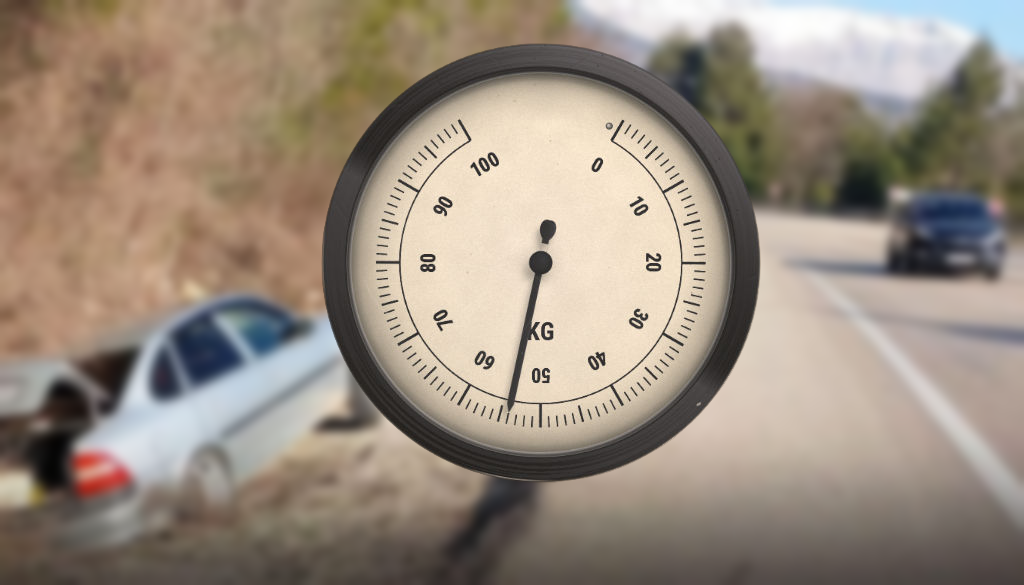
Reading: 54 kg
